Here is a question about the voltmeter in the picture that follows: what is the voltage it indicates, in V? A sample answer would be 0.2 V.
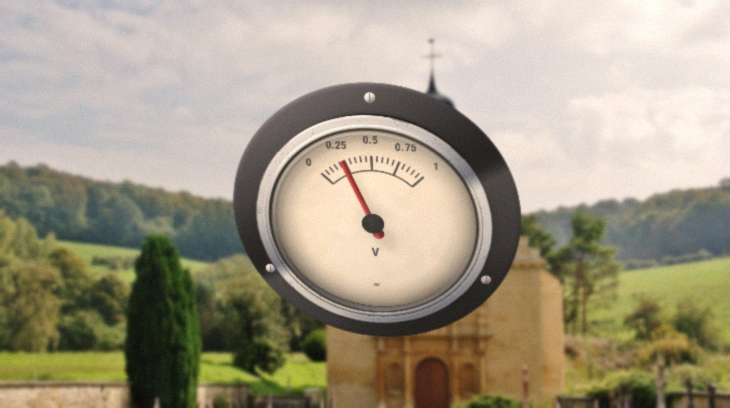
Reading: 0.25 V
